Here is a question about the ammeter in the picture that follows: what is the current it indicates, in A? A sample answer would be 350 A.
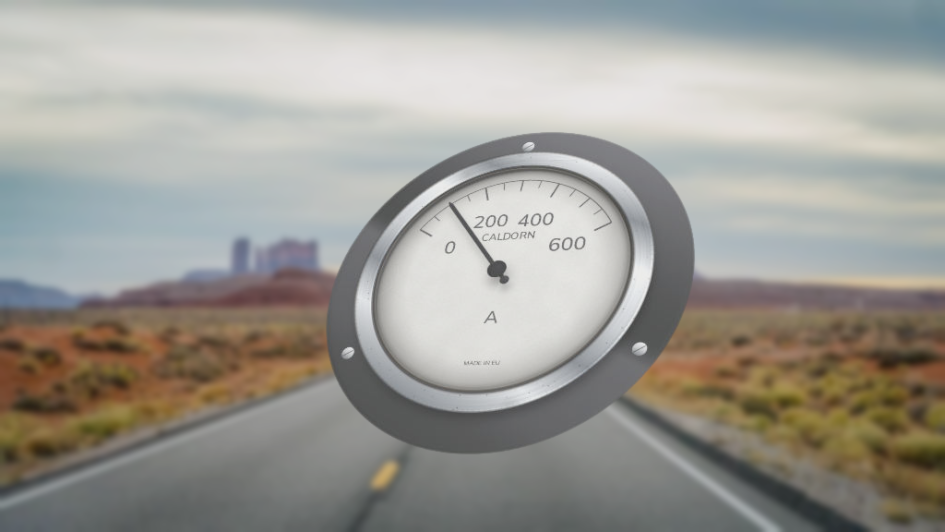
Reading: 100 A
